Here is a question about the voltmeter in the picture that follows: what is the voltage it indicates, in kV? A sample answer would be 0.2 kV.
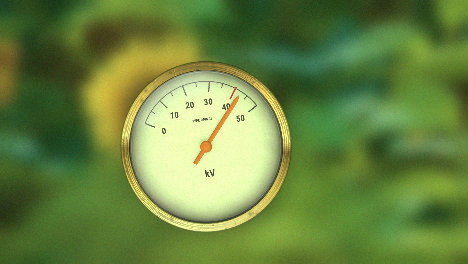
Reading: 42.5 kV
